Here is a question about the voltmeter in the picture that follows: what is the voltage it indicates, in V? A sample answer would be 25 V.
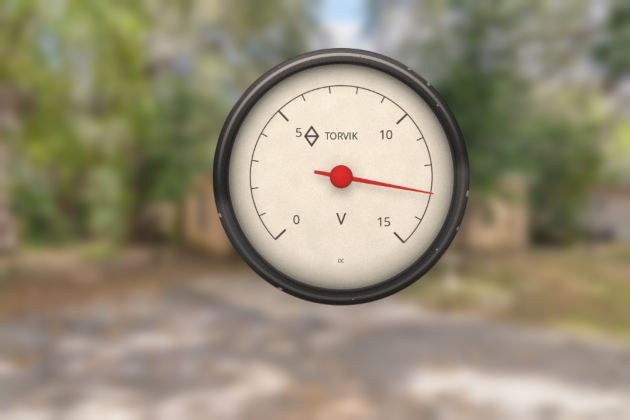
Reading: 13 V
